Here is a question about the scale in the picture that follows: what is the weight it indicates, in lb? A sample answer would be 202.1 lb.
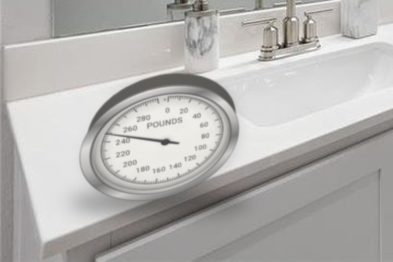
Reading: 250 lb
